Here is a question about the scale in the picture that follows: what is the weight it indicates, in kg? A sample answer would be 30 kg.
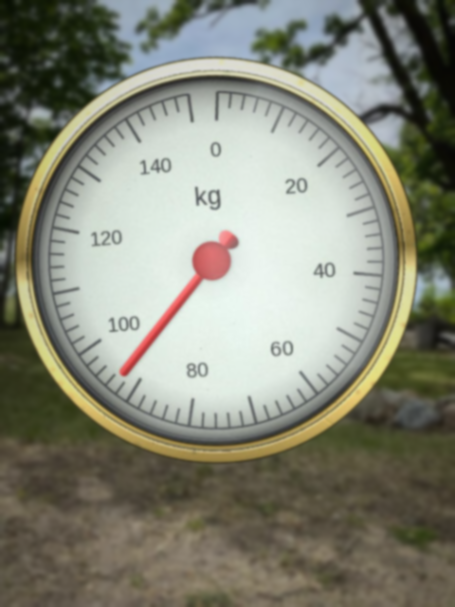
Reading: 93 kg
